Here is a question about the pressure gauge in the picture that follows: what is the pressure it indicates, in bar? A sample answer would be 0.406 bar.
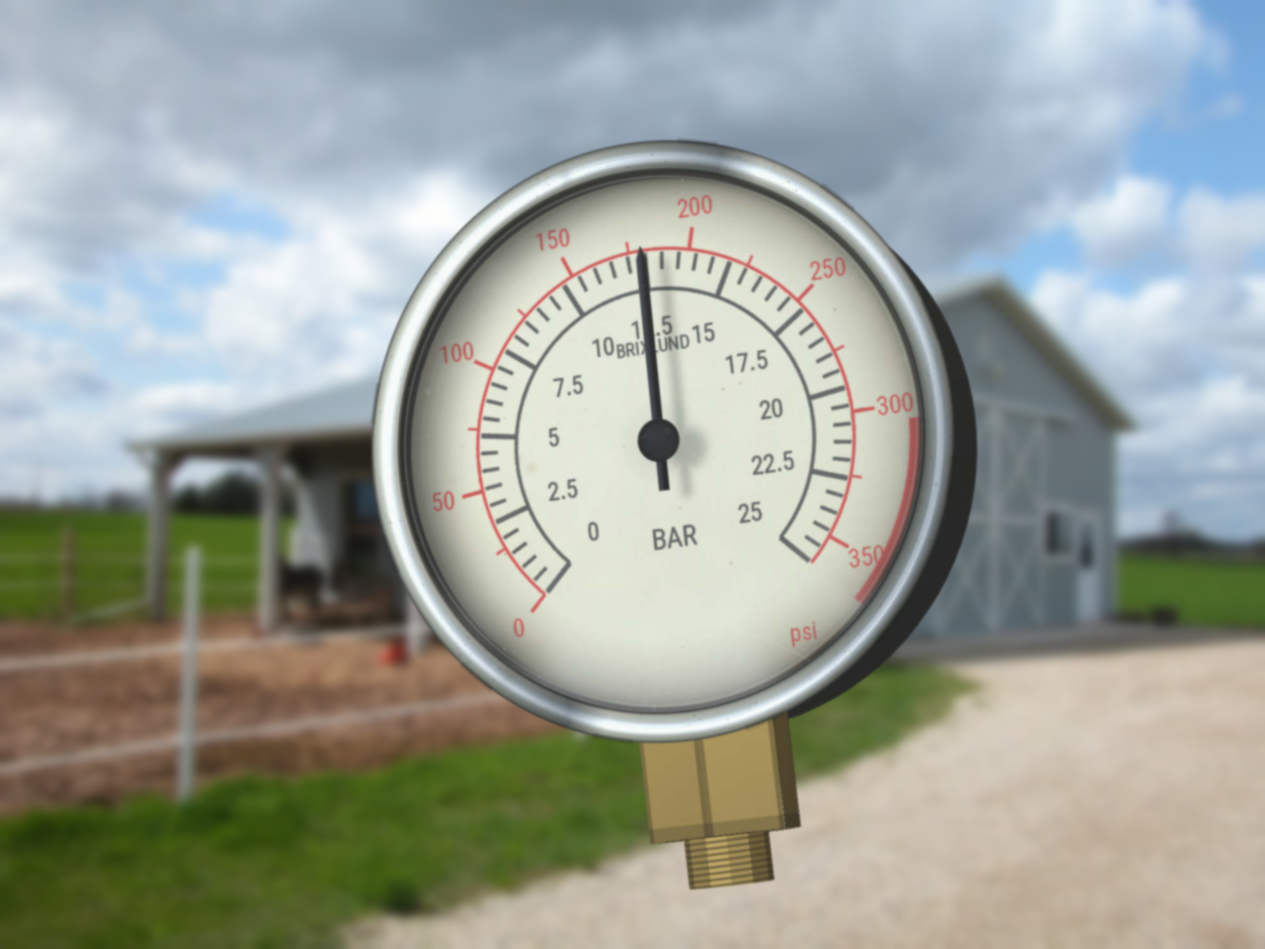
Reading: 12.5 bar
